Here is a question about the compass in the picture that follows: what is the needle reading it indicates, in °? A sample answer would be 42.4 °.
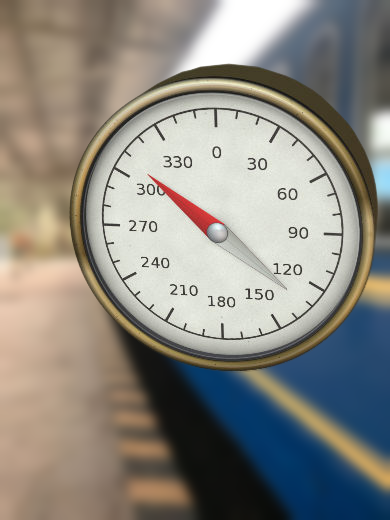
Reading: 310 °
